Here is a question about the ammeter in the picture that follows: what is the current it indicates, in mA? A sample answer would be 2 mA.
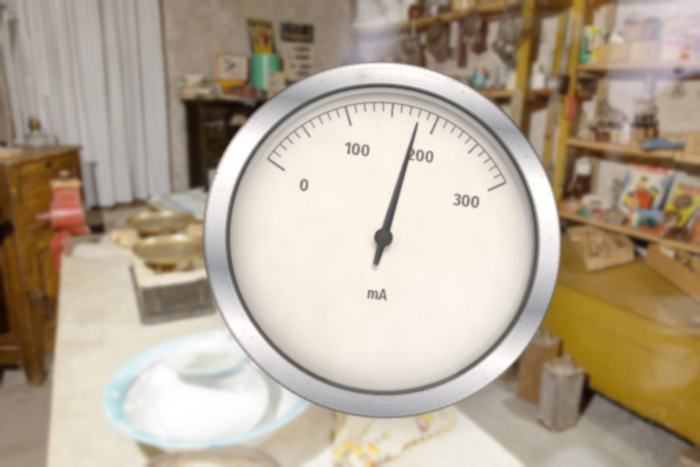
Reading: 180 mA
